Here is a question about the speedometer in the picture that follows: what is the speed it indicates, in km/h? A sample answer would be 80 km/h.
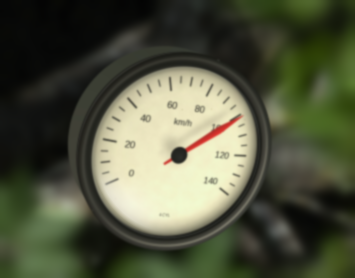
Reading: 100 km/h
